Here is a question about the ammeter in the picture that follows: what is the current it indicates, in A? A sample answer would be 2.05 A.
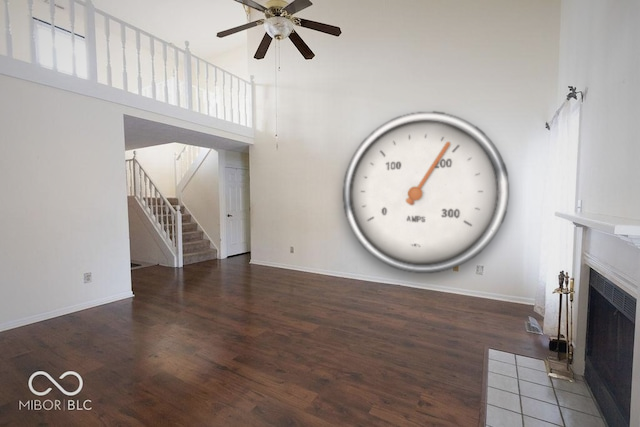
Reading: 190 A
